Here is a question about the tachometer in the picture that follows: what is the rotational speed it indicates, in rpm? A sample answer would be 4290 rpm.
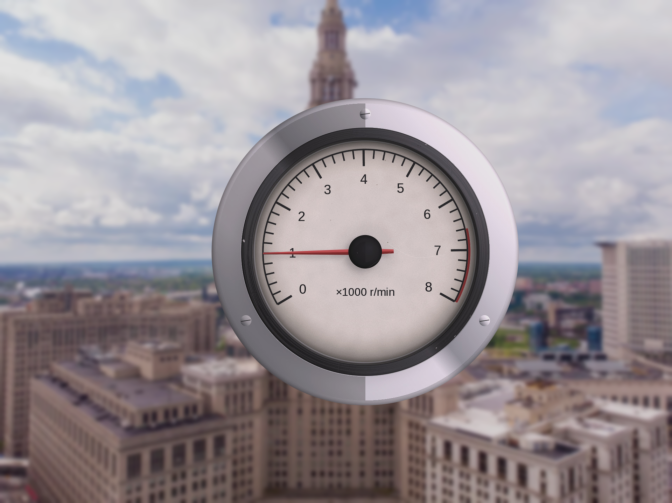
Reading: 1000 rpm
